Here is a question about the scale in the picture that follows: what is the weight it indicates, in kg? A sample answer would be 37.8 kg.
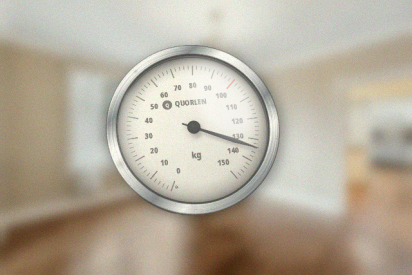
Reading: 134 kg
